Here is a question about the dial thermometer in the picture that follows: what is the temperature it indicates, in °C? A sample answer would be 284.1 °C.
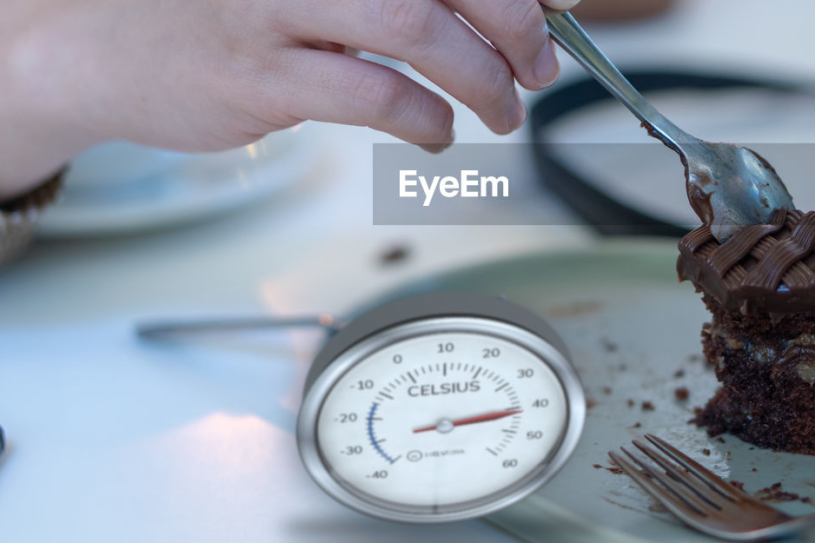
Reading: 40 °C
